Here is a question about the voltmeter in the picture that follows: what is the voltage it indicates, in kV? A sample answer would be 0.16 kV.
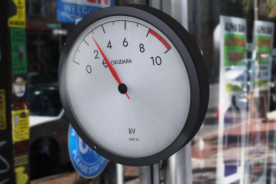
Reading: 3 kV
